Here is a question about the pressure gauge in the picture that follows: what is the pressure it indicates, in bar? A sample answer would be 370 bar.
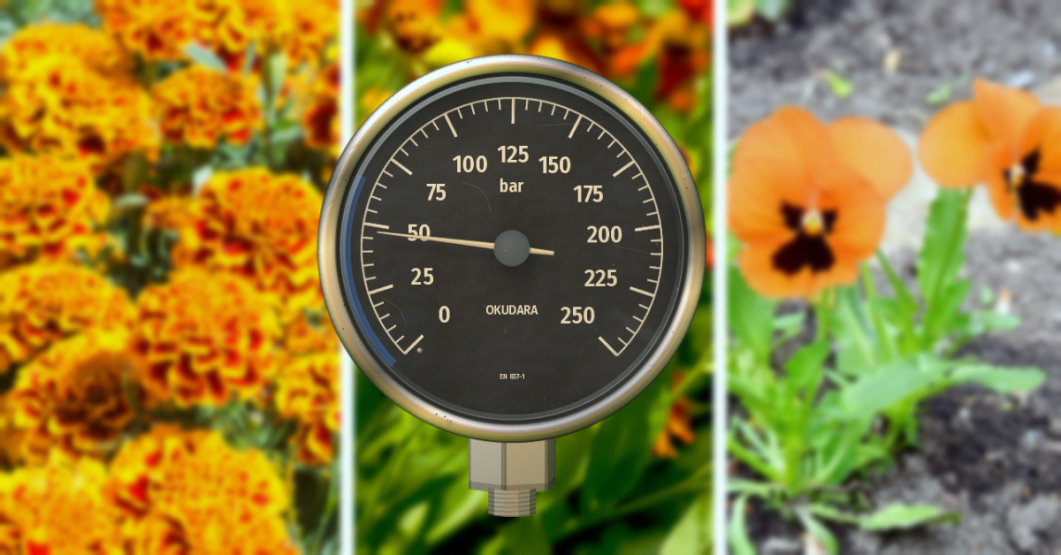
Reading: 47.5 bar
